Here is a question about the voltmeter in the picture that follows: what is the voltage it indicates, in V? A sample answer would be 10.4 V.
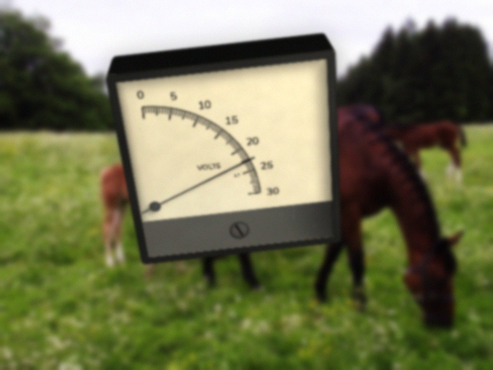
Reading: 22.5 V
